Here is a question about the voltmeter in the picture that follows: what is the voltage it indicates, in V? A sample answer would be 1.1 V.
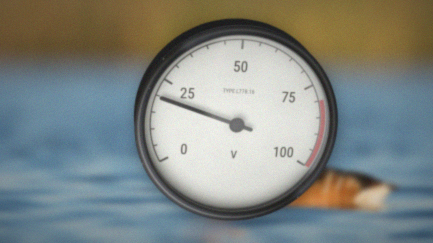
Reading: 20 V
